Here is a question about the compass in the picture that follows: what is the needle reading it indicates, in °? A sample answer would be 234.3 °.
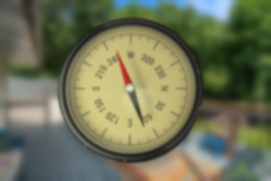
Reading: 250 °
